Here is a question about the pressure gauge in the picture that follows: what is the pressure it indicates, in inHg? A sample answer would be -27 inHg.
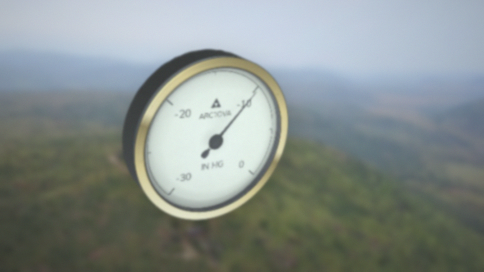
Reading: -10 inHg
